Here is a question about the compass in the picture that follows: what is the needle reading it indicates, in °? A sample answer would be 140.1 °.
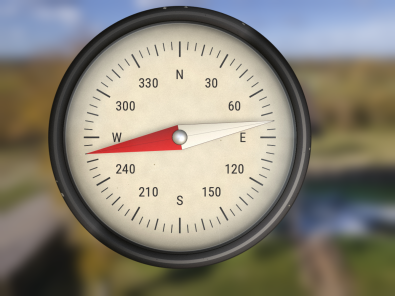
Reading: 260 °
